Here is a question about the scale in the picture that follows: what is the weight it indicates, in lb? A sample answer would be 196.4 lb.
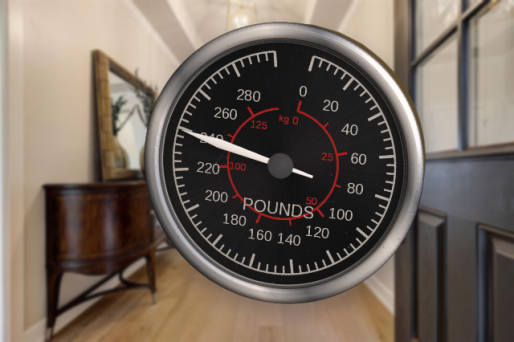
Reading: 240 lb
